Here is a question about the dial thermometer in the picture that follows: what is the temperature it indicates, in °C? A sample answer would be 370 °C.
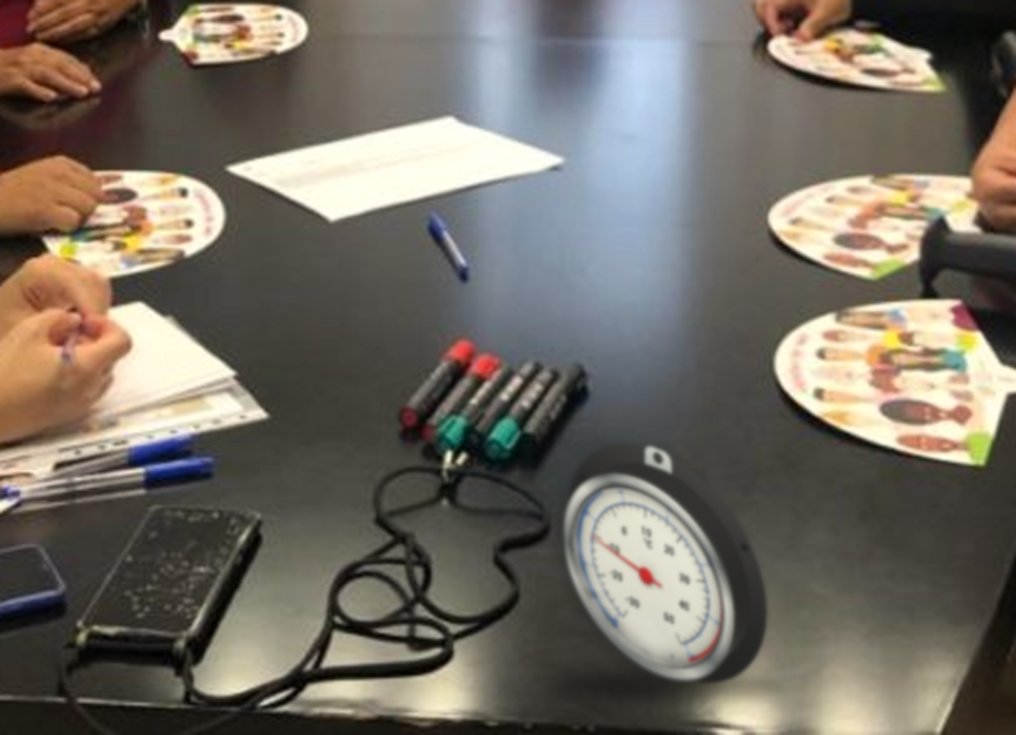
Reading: -10 °C
